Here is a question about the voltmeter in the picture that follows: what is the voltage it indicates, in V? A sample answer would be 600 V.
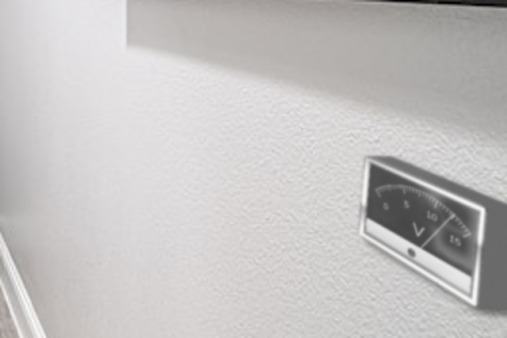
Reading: 12.5 V
